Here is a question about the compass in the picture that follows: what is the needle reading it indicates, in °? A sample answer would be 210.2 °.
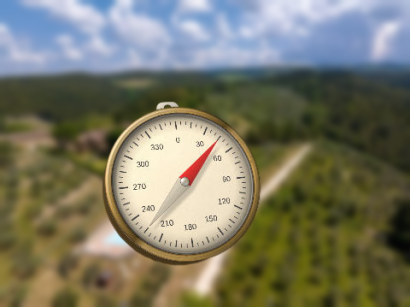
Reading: 45 °
